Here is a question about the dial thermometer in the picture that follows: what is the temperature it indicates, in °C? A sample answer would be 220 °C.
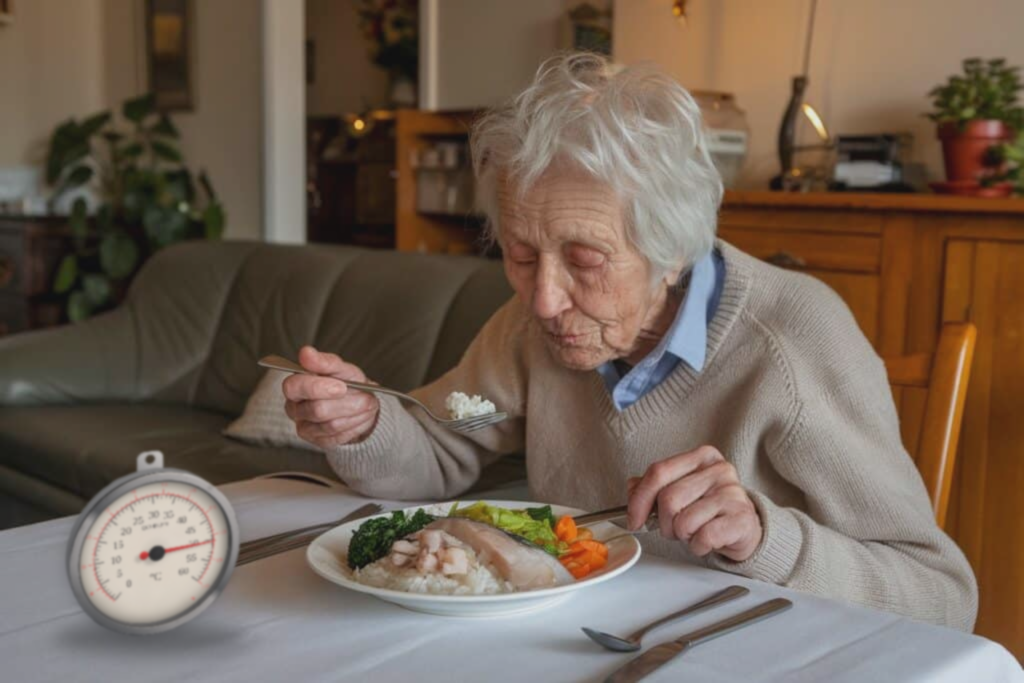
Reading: 50 °C
